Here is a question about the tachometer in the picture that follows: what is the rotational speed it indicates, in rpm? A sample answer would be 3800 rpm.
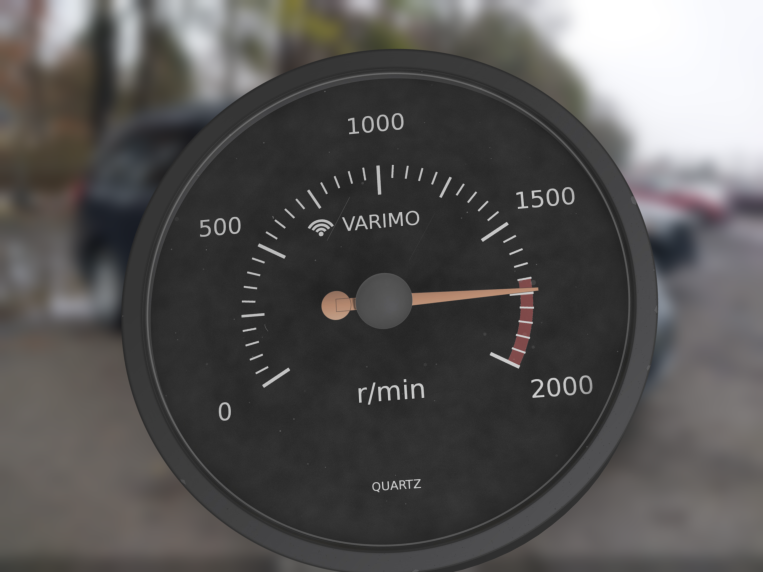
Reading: 1750 rpm
